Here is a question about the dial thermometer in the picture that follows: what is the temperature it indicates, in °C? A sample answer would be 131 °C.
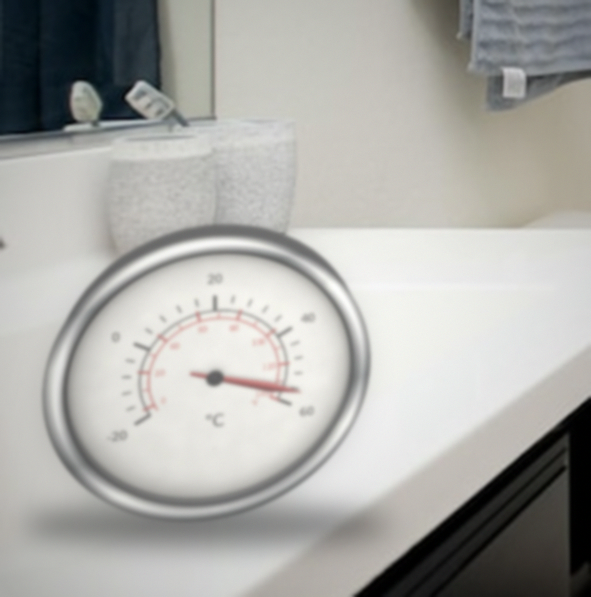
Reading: 56 °C
